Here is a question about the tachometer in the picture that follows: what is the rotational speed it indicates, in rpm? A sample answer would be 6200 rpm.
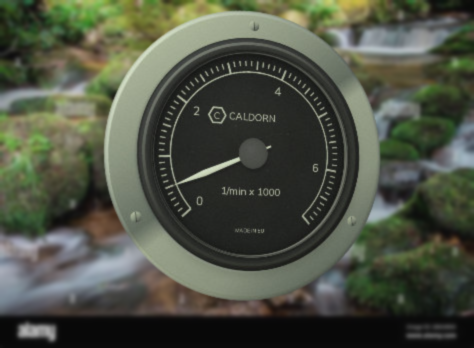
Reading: 500 rpm
